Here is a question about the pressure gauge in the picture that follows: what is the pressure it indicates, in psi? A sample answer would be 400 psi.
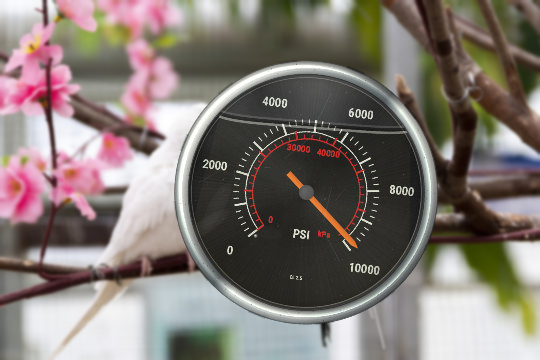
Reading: 9800 psi
